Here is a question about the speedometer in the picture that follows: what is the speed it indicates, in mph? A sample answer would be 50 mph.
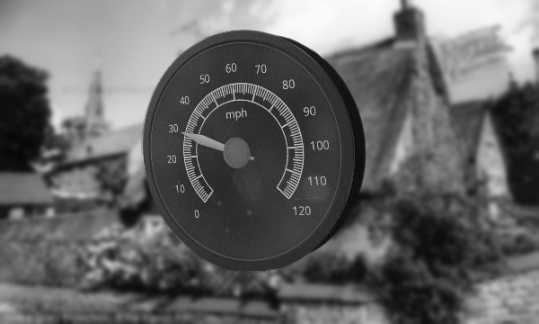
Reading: 30 mph
